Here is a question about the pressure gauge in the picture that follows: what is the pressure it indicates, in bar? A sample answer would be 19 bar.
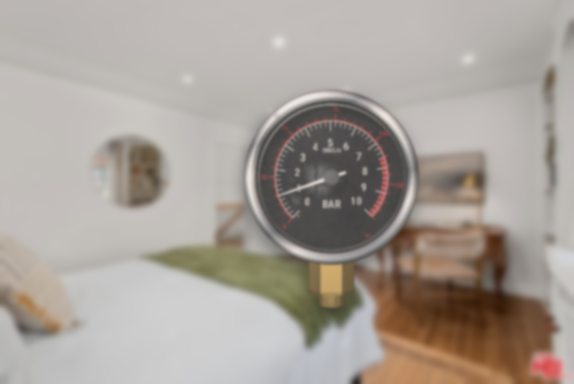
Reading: 1 bar
